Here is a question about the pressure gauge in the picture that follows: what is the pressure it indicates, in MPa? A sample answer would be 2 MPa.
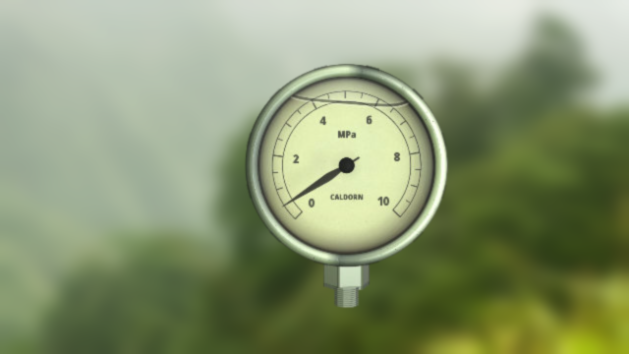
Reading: 0.5 MPa
